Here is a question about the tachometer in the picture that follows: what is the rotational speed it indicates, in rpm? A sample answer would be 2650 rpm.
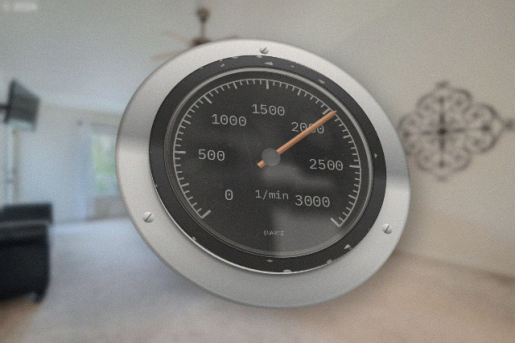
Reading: 2050 rpm
